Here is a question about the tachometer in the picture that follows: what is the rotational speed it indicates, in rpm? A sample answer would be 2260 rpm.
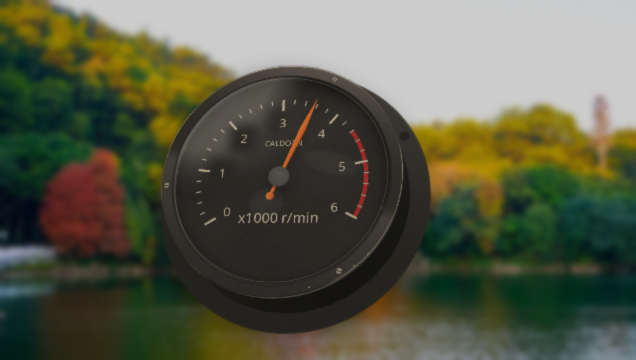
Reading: 3600 rpm
